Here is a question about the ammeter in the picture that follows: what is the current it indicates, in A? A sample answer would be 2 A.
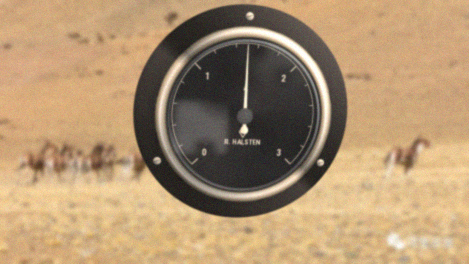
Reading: 1.5 A
